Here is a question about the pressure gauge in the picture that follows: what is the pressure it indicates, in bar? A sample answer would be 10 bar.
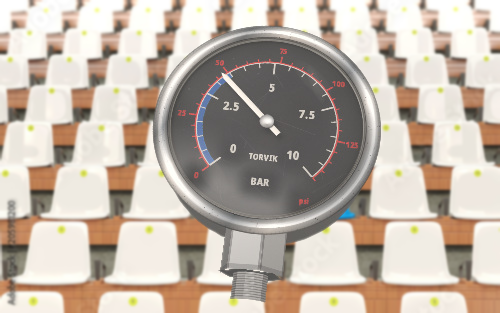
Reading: 3.25 bar
